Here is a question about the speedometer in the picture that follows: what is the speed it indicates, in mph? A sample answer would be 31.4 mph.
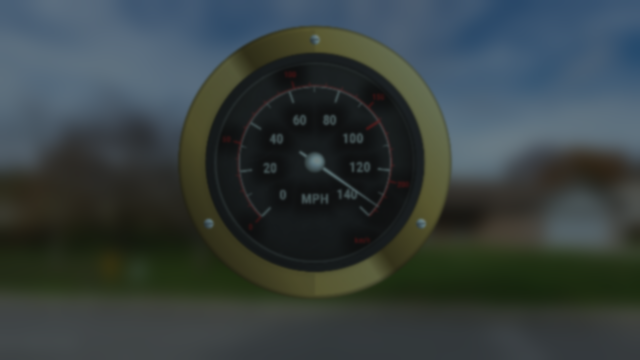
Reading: 135 mph
